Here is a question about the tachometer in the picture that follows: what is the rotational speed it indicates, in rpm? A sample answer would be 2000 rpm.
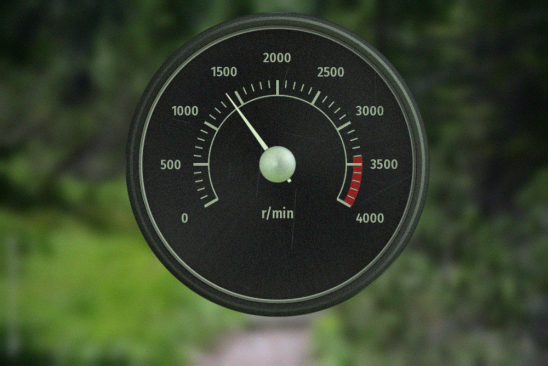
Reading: 1400 rpm
